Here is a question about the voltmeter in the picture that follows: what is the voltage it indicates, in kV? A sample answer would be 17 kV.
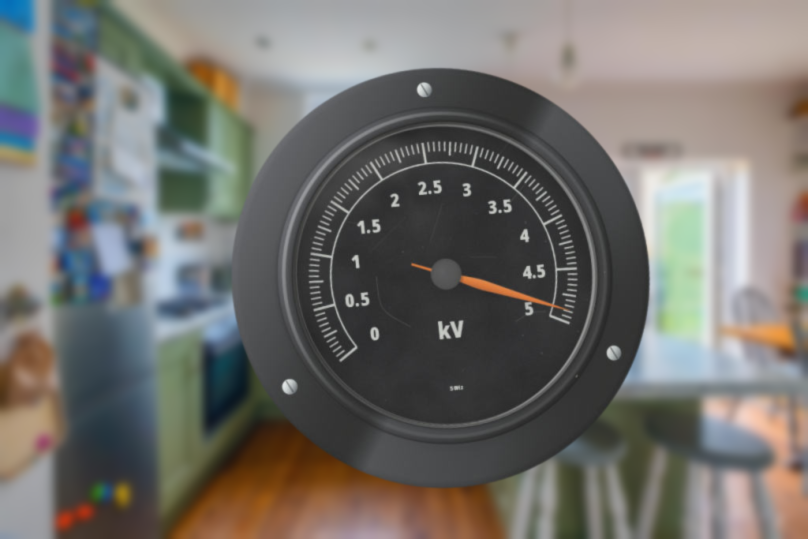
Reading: 4.9 kV
